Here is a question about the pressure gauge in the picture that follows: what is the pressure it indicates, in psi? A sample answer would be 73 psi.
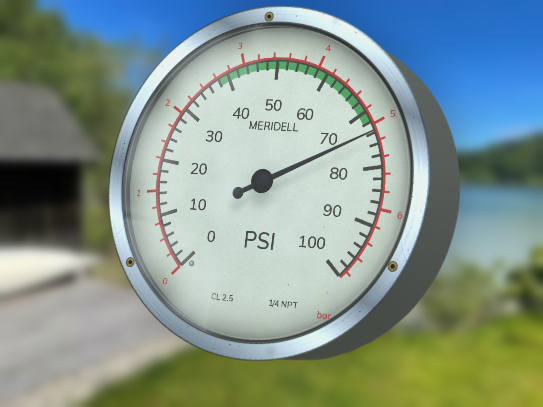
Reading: 74 psi
